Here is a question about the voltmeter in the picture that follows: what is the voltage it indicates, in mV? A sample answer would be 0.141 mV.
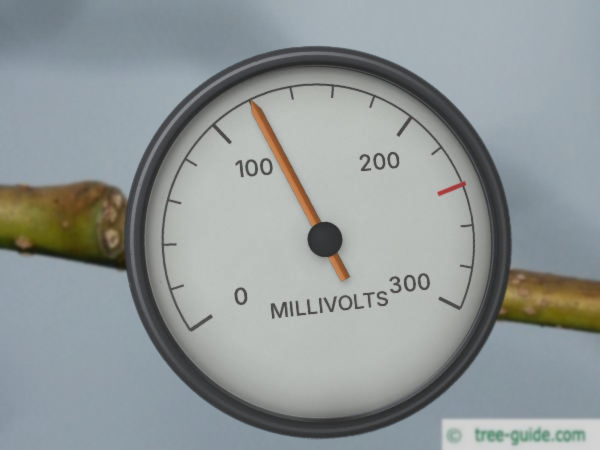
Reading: 120 mV
